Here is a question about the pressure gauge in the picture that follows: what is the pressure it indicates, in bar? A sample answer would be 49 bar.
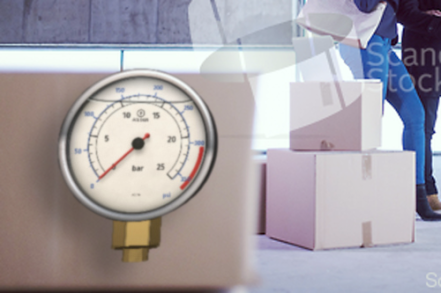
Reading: 0 bar
